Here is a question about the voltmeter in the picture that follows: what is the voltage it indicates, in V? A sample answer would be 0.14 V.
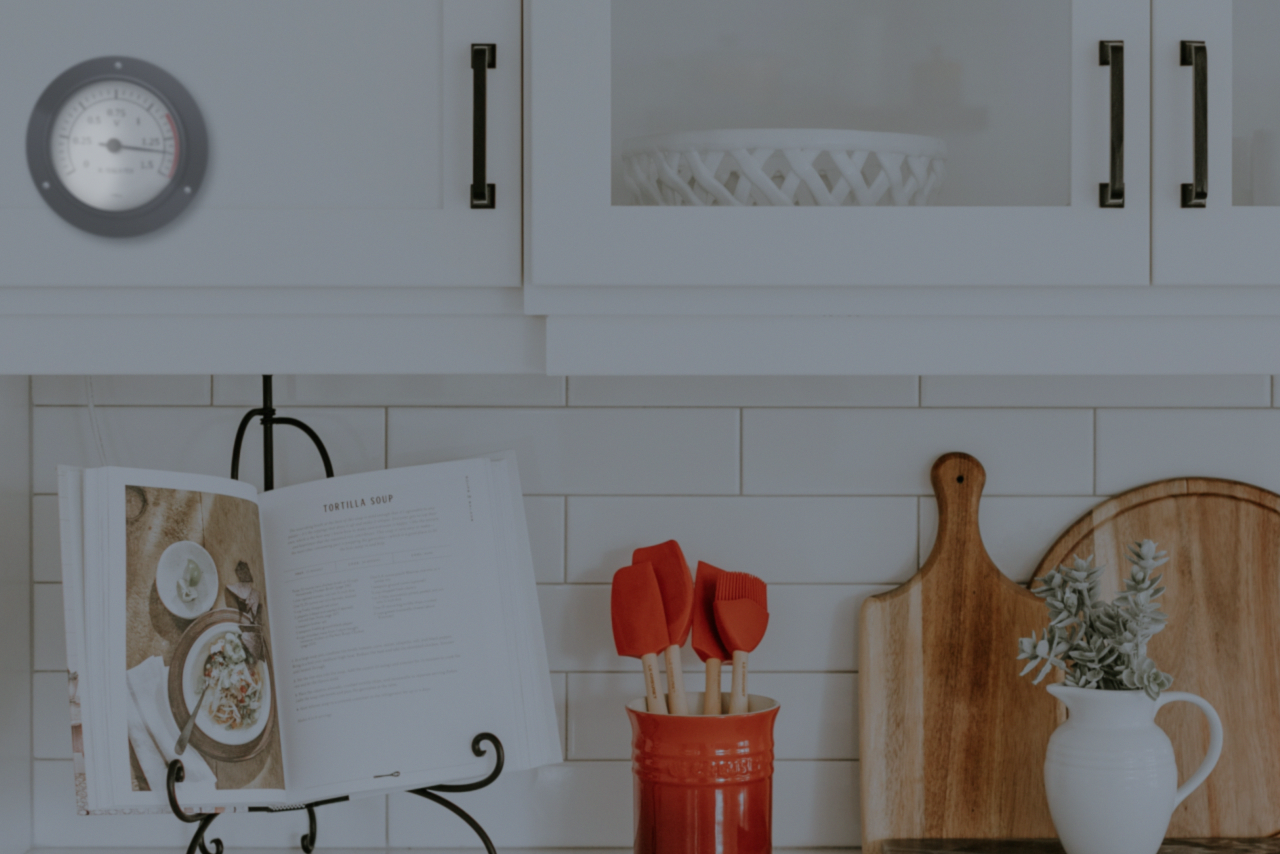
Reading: 1.35 V
